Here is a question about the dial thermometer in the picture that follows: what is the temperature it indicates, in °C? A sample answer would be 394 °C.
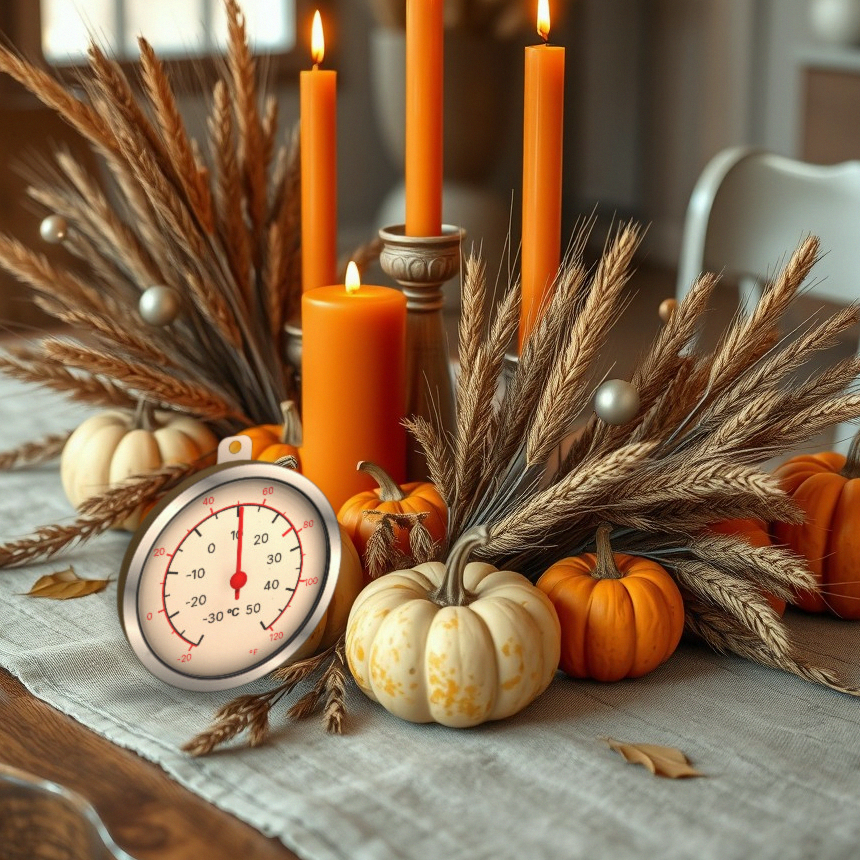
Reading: 10 °C
